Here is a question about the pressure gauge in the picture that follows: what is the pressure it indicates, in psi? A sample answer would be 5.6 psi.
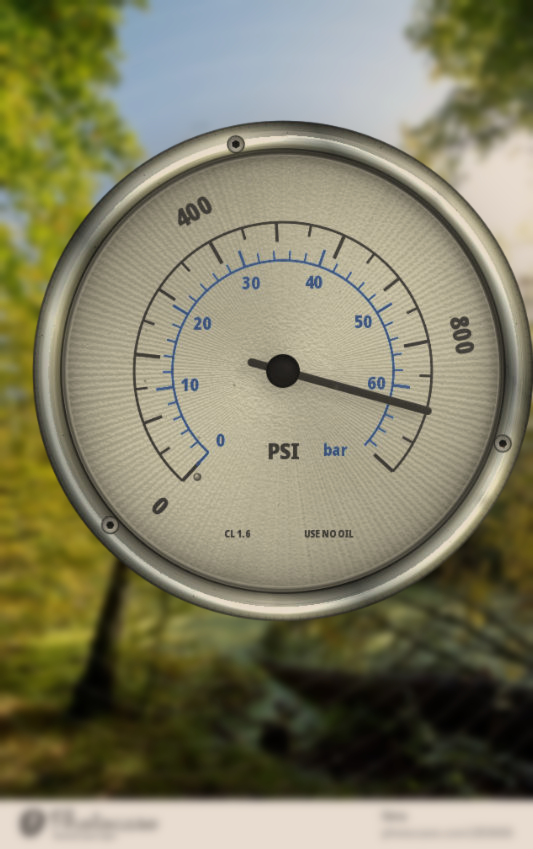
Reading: 900 psi
